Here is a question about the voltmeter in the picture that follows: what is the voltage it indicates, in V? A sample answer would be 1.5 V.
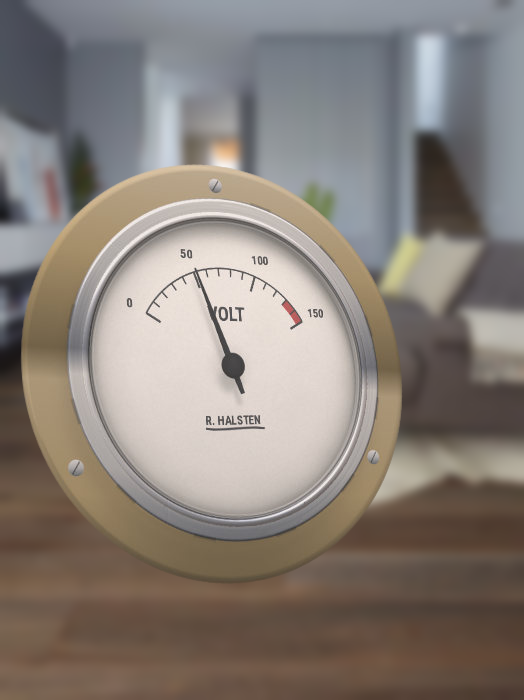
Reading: 50 V
